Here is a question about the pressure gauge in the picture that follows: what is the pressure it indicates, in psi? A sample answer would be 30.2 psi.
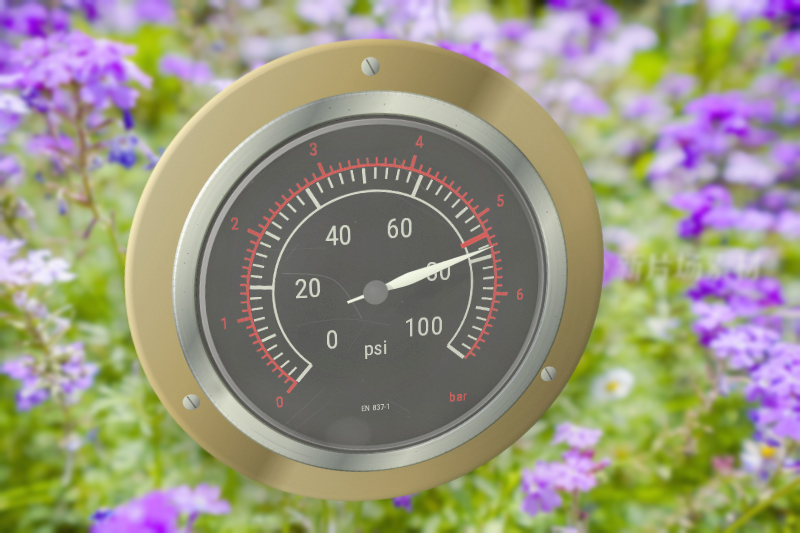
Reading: 78 psi
